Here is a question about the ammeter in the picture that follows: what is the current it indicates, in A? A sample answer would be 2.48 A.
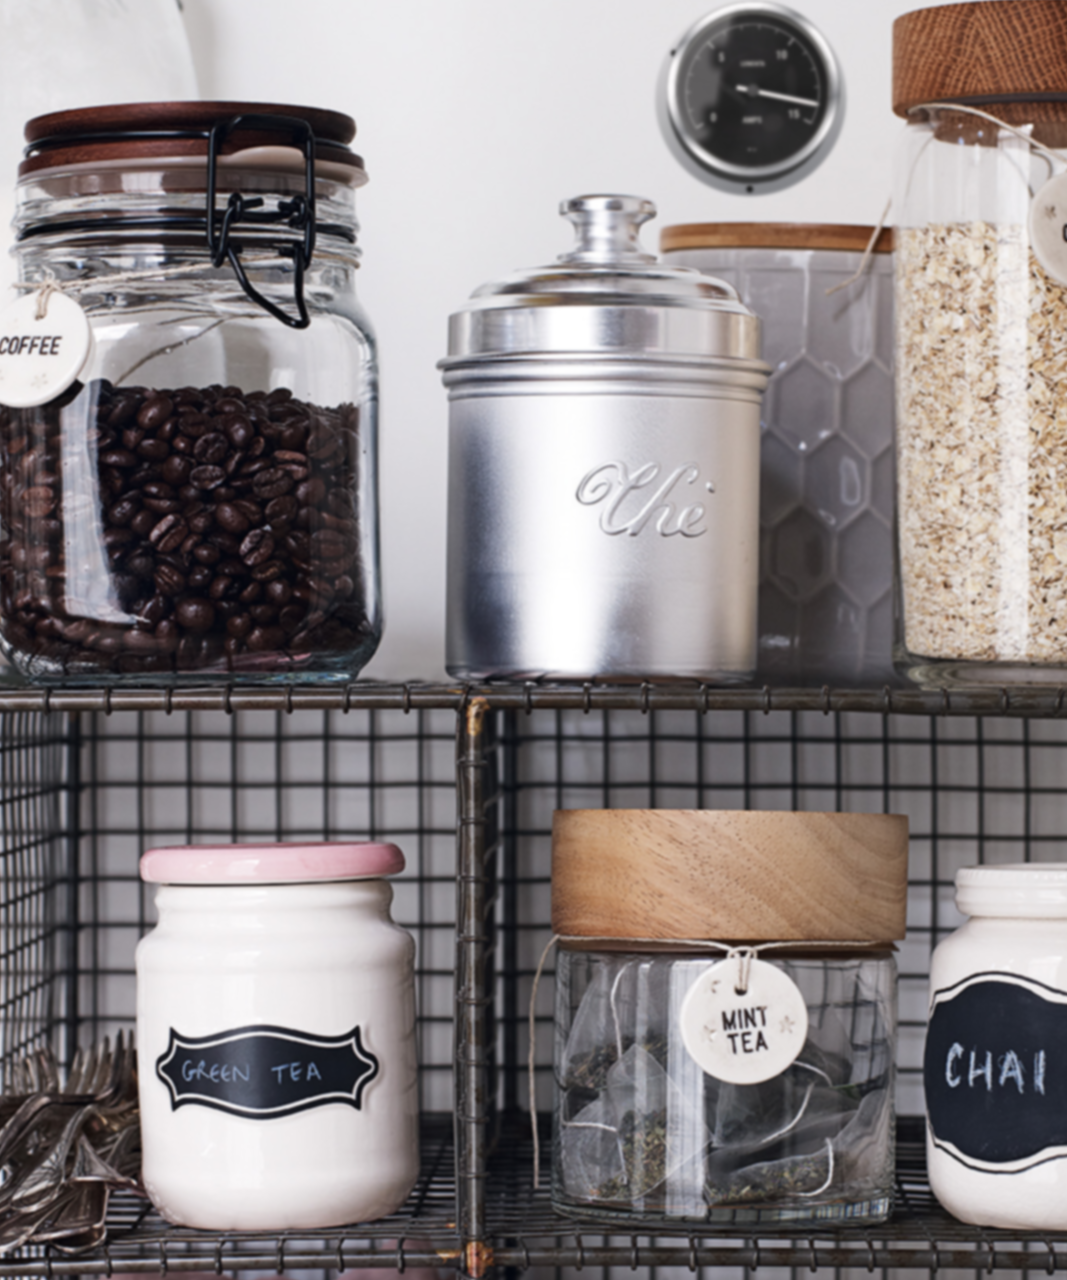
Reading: 14 A
